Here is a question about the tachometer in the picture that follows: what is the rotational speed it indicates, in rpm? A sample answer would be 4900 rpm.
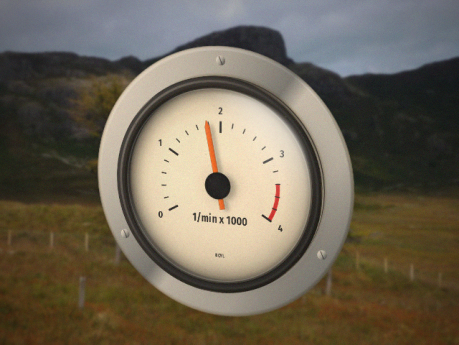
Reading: 1800 rpm
